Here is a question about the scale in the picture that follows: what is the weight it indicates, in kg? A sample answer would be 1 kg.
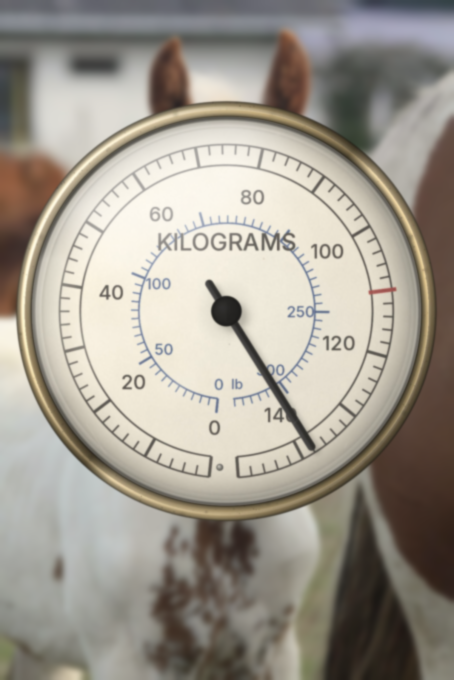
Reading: 138 kg
